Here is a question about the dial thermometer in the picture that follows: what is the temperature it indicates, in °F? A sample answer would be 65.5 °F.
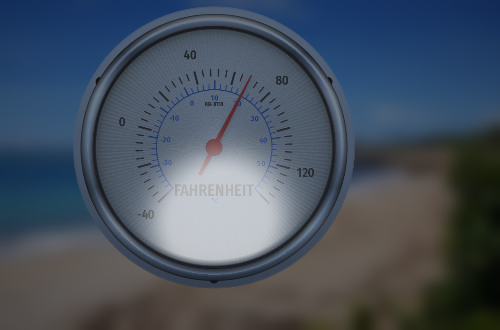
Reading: 68 °F
